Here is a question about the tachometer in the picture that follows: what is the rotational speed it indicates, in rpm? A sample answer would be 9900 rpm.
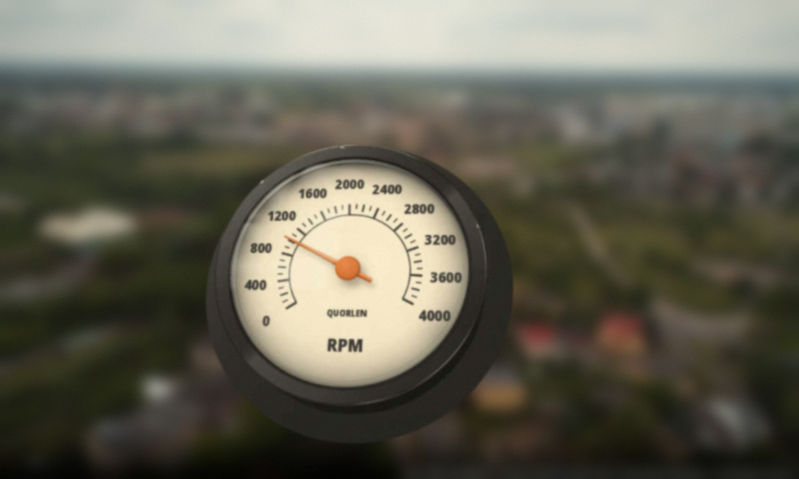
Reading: 1000 rpm
